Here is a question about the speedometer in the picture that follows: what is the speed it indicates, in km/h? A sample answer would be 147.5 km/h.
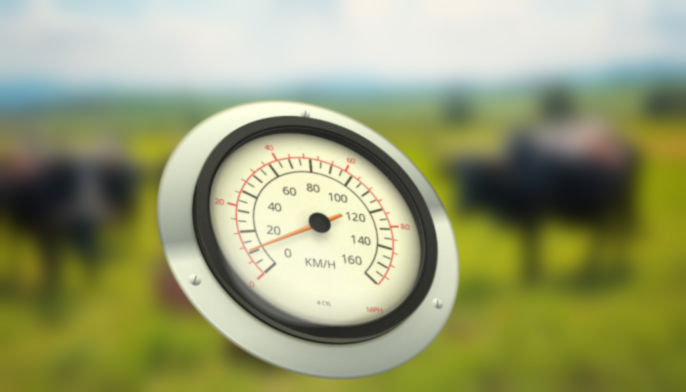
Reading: 10 km/h
